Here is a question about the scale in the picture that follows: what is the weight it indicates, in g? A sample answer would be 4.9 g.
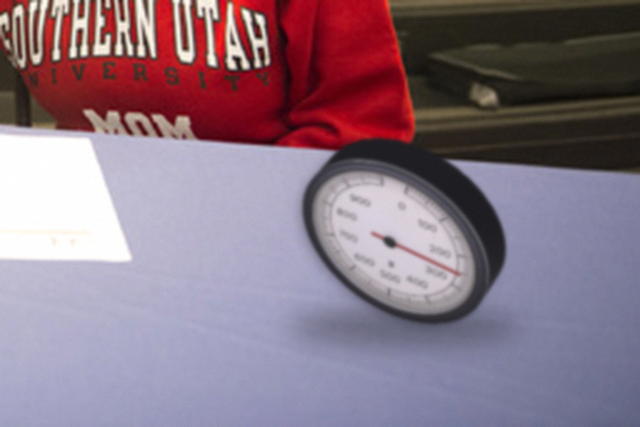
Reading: 250 g
